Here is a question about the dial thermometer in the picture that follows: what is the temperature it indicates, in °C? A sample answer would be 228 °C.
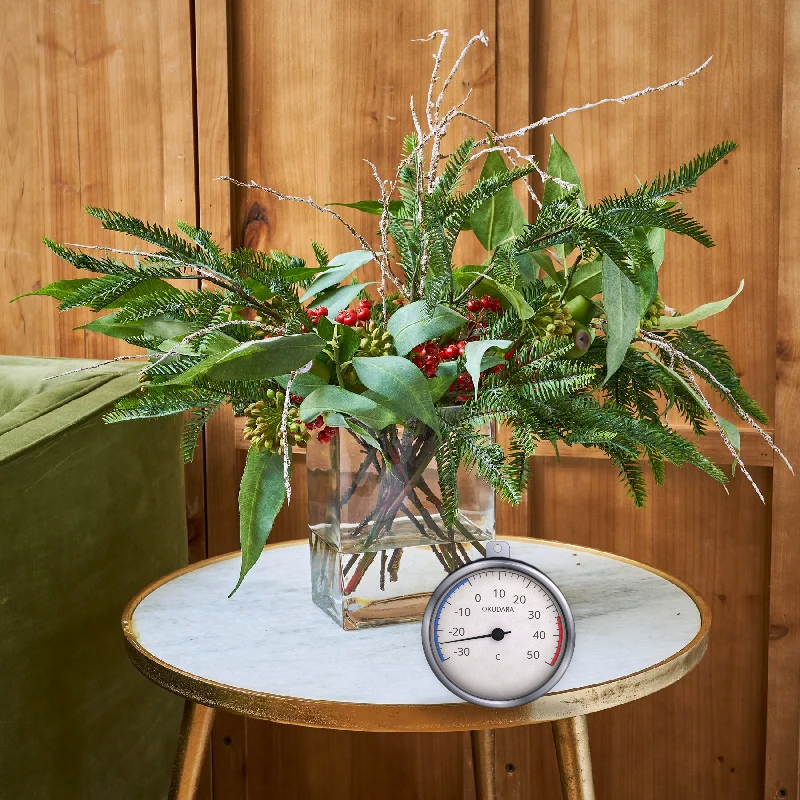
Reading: -24 °C
